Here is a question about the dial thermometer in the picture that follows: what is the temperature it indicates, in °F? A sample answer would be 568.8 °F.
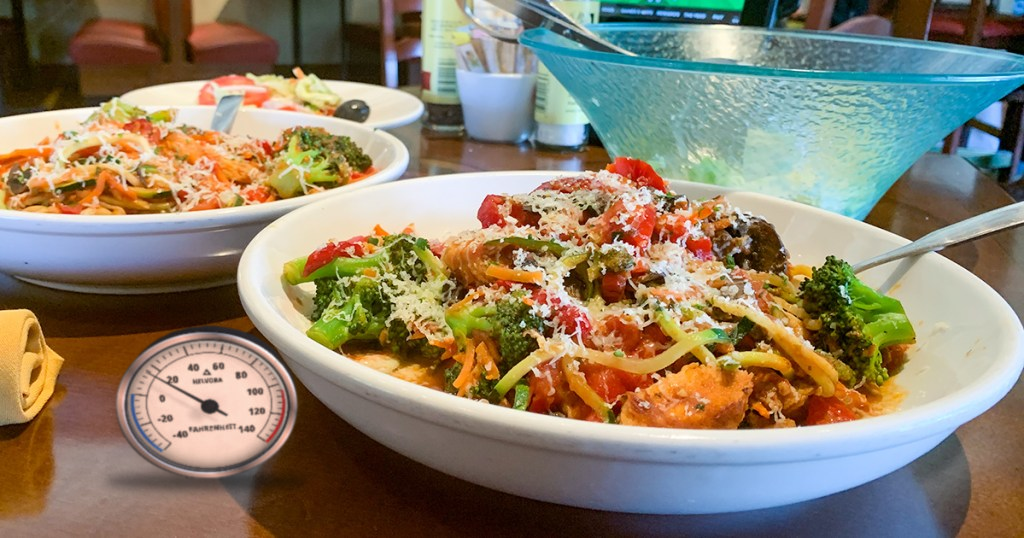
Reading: 16 °F
